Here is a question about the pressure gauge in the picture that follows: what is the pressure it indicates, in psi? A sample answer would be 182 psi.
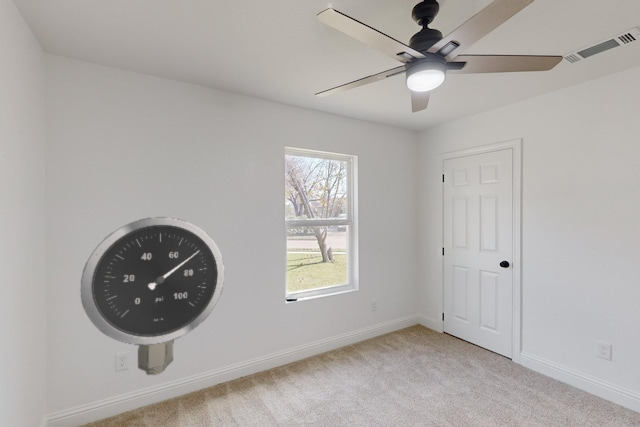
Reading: 70 psi
